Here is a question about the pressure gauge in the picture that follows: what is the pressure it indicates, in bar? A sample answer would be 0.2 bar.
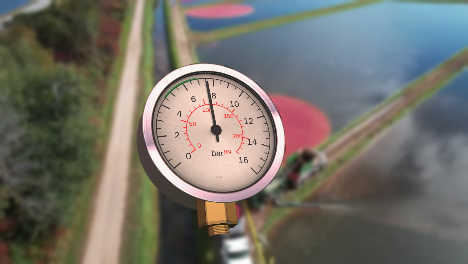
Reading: 7.5 bar
